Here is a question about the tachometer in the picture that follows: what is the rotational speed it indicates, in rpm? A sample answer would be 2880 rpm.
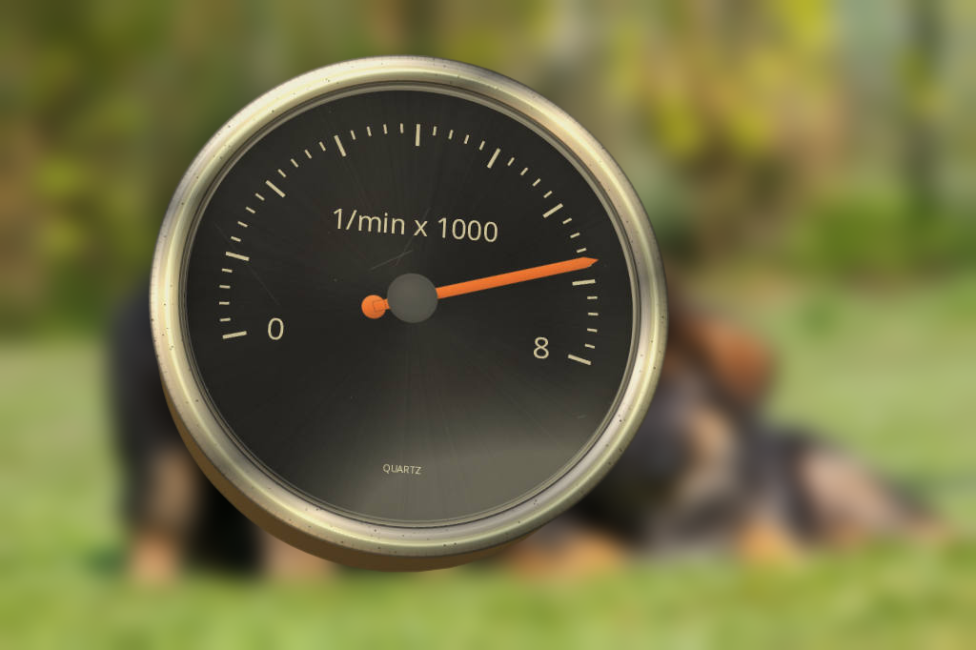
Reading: 6800 rpm
